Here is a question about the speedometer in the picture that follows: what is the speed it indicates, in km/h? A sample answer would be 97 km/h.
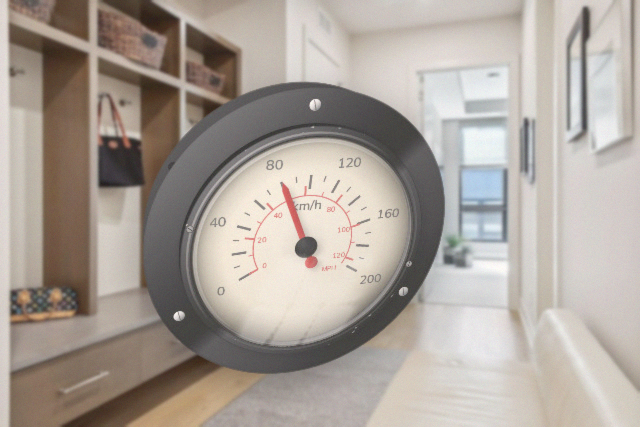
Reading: 80 km/h
